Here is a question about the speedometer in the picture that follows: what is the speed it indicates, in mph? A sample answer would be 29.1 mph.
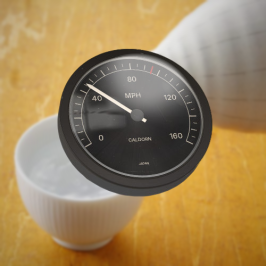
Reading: 45 mph
